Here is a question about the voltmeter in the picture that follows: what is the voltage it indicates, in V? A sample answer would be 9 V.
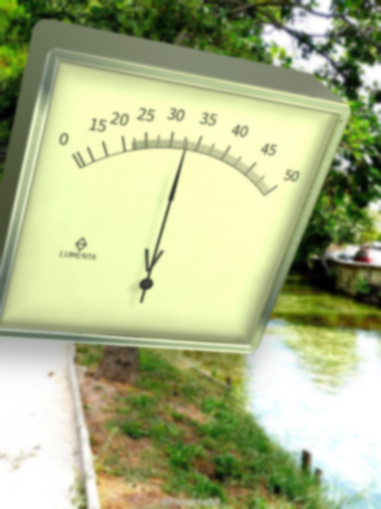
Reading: 32.5 V
